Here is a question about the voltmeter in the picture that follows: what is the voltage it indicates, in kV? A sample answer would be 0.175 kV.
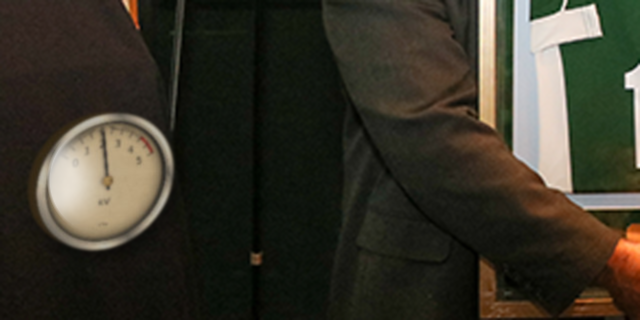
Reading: 2 kV
